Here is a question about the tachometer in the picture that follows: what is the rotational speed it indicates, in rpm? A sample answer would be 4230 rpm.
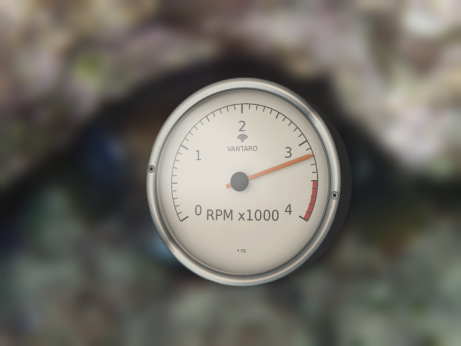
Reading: 3200 rpm
